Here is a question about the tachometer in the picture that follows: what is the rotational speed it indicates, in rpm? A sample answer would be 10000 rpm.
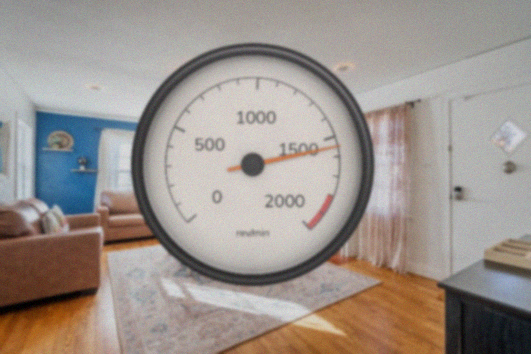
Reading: 1550 rpm
